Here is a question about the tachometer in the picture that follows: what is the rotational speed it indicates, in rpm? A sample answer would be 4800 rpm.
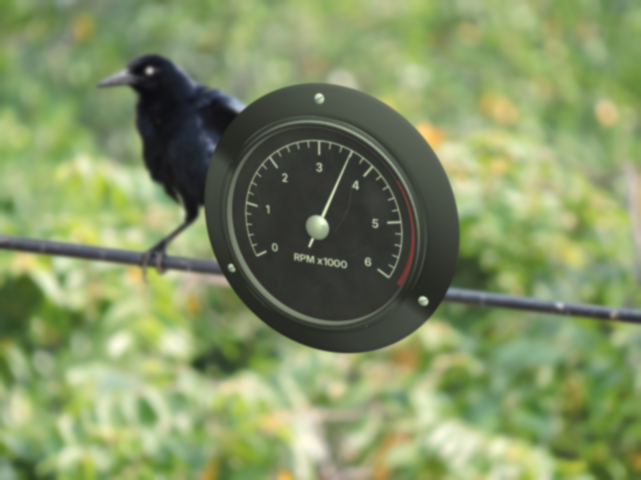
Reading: 3600 rpm
